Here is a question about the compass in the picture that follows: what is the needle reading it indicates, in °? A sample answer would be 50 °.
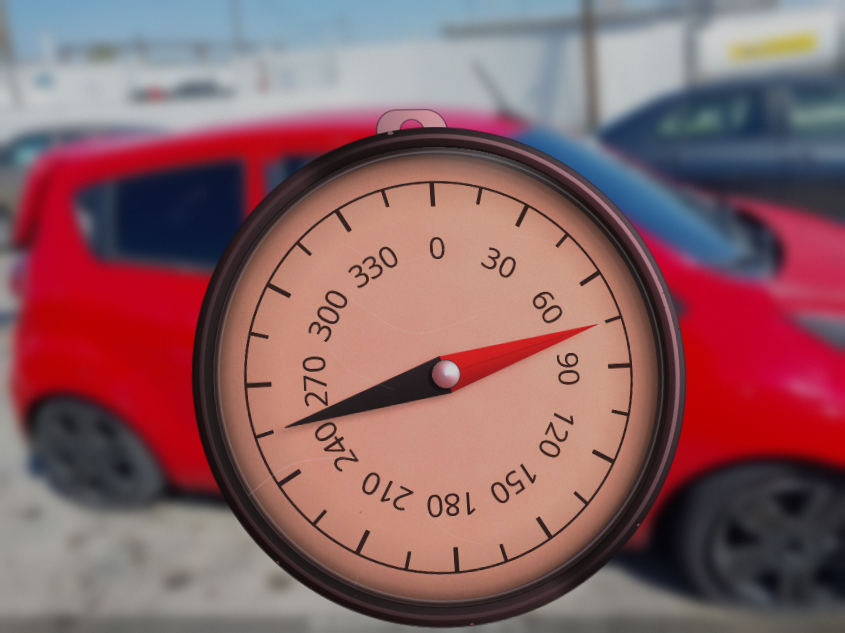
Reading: 75 °
